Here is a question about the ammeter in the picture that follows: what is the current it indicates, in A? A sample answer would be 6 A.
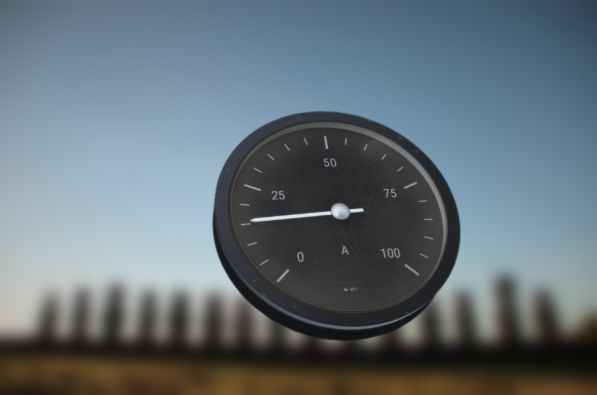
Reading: 15 A
